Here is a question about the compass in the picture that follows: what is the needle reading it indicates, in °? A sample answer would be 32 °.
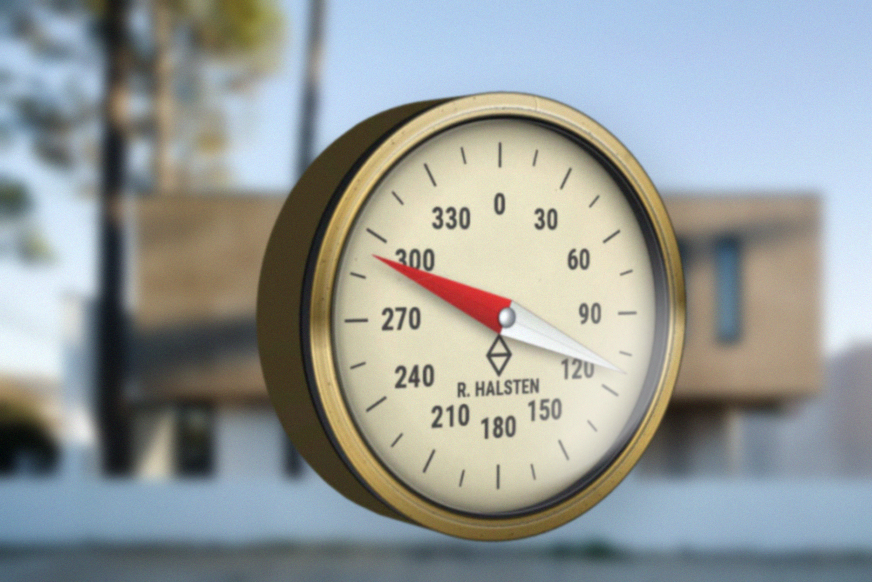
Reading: 292.5 °
